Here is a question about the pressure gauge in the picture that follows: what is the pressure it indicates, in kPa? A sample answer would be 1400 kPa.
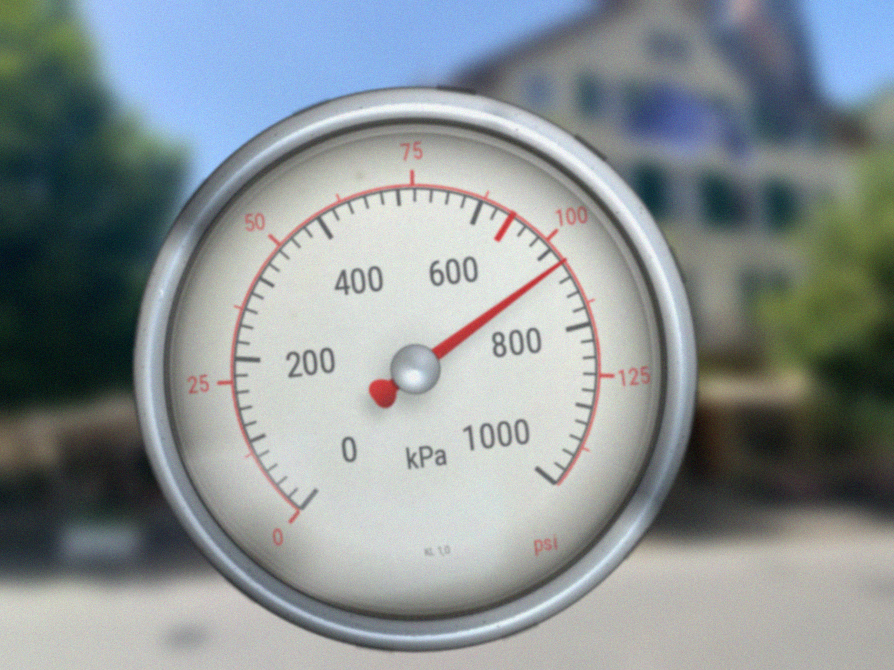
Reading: 720 kPa
